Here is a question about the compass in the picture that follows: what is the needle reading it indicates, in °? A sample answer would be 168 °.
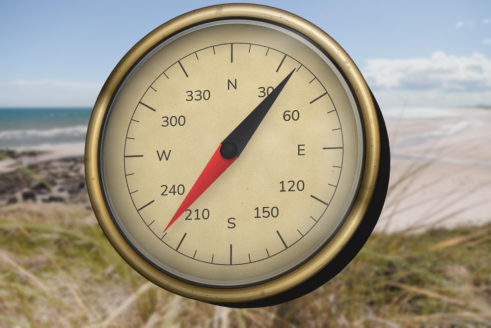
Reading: 220 °
